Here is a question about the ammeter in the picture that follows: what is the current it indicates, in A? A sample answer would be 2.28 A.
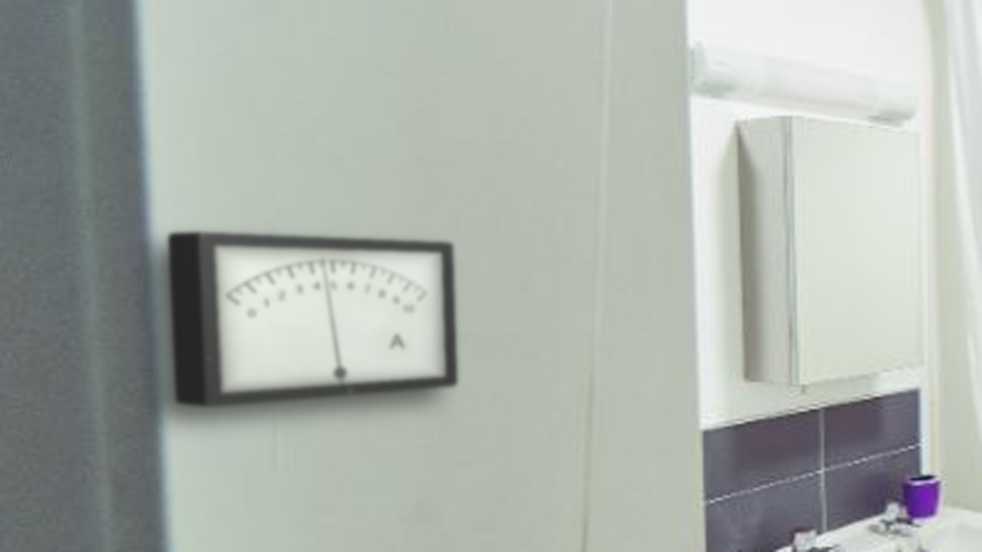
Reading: 4.5 A
